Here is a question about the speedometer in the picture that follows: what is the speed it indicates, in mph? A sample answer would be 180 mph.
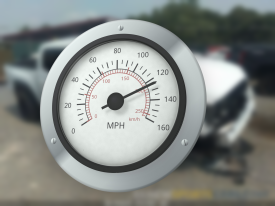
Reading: 125 mph
